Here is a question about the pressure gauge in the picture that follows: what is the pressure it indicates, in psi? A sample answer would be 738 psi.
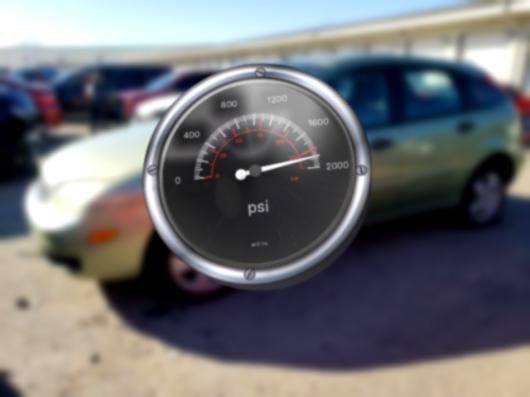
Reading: 1900 psi
